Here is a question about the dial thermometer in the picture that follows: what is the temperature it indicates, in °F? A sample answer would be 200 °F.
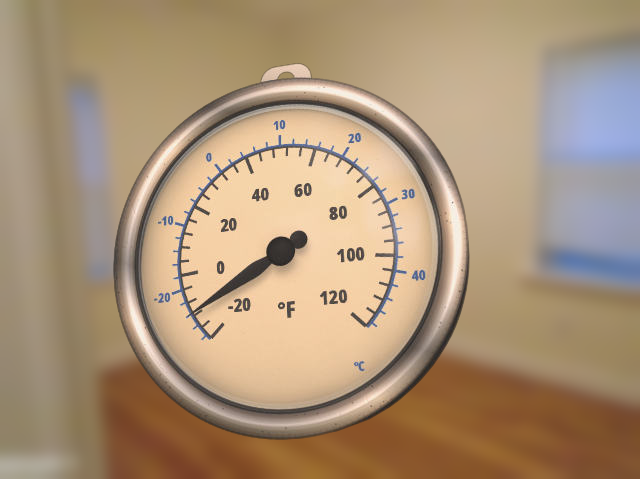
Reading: -12 °F
